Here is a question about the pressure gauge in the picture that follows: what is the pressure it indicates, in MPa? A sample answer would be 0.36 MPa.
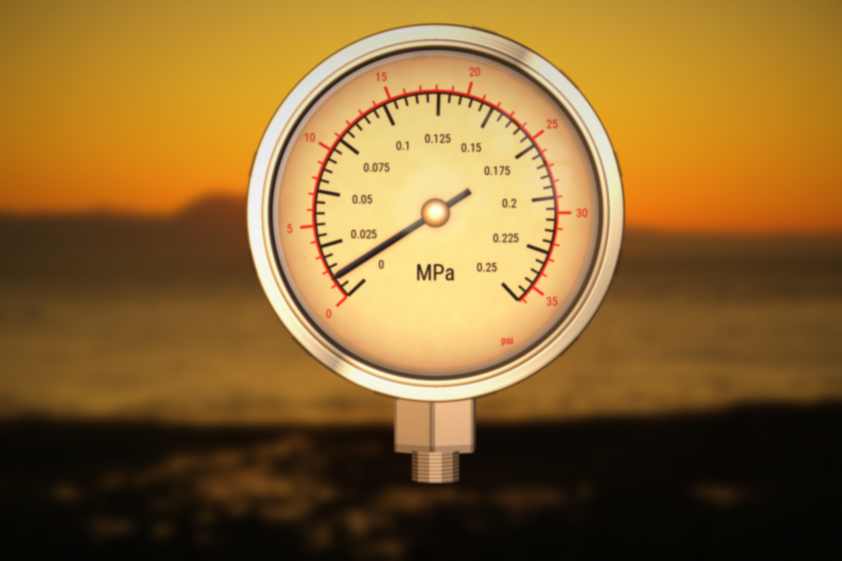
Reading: 0.01 MPa
